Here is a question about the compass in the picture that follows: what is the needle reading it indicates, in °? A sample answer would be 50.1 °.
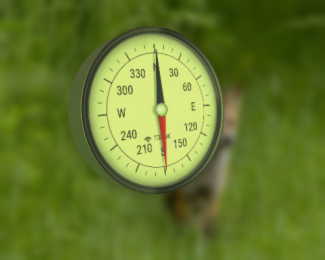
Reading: 180 °
